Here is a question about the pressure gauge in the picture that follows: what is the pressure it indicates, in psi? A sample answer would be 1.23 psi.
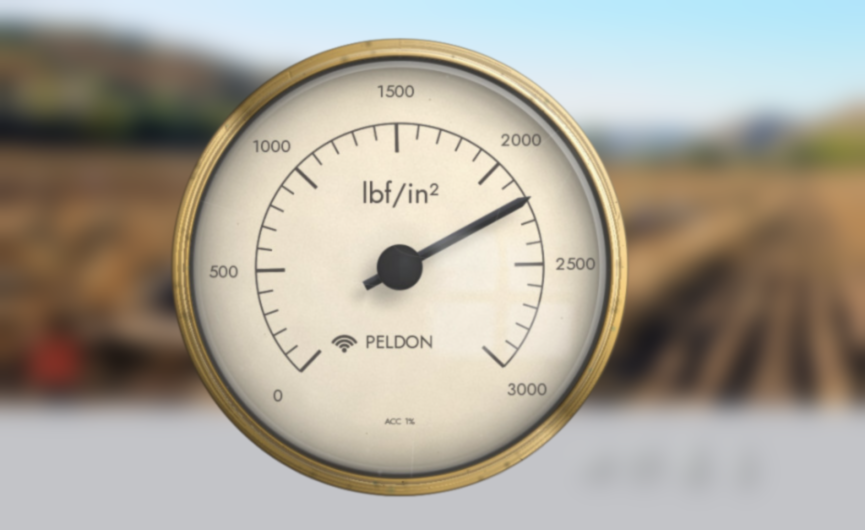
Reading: 2200 psi
